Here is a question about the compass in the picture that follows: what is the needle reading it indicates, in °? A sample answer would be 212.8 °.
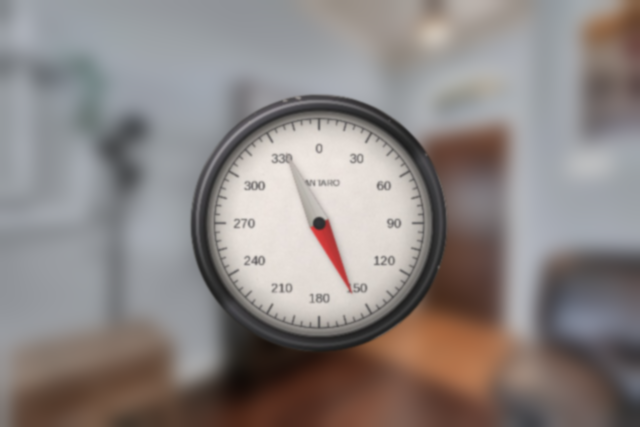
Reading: 155 °
